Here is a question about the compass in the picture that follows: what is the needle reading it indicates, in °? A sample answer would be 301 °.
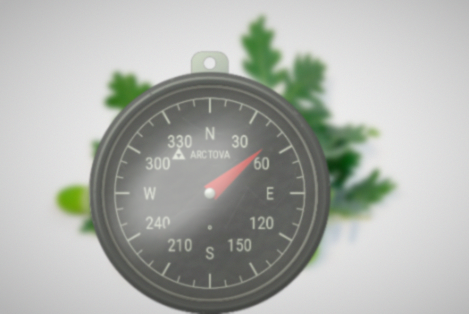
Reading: 50 °
